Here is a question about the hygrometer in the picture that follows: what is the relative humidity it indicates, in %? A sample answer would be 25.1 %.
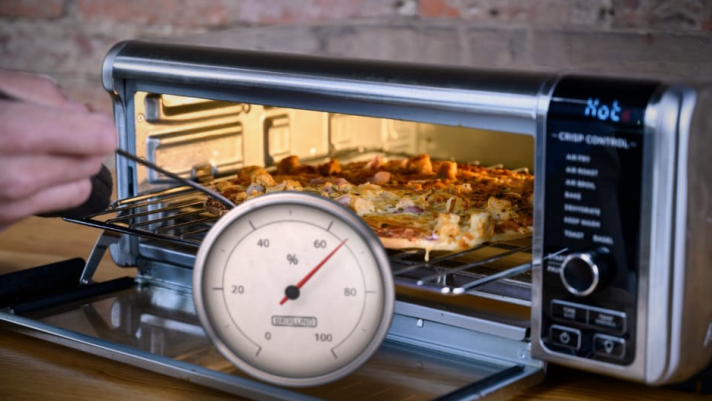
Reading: 65 %
